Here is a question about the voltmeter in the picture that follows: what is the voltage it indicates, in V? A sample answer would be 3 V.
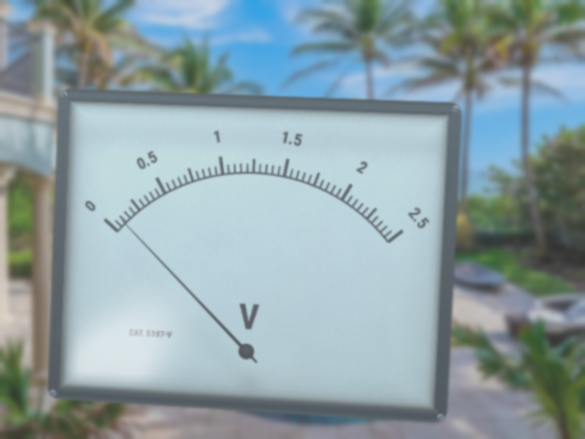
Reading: 0.1 V
